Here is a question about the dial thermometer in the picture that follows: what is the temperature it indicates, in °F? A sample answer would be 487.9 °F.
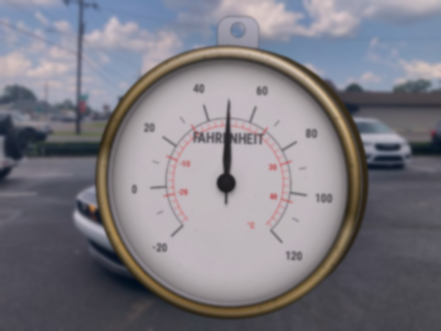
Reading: 50 °F
